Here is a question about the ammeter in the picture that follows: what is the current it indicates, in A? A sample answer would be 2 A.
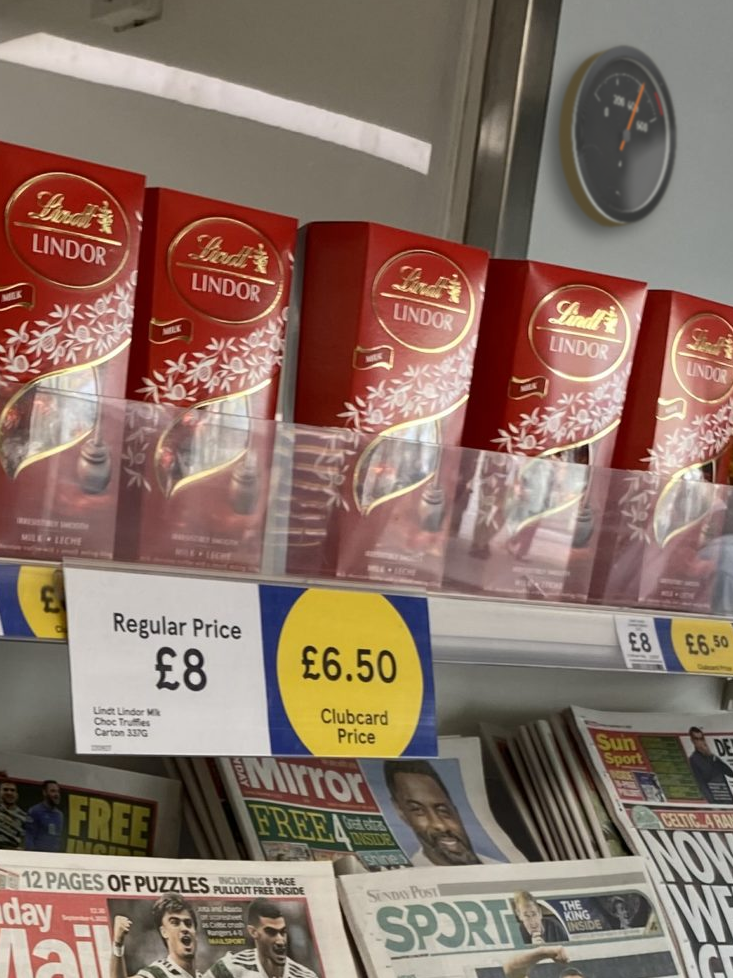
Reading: 400 A
